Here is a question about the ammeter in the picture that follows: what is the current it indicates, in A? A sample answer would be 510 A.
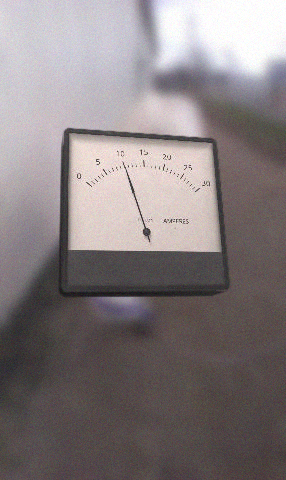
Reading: 10 A
